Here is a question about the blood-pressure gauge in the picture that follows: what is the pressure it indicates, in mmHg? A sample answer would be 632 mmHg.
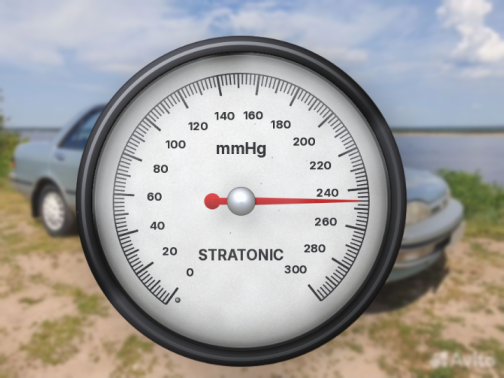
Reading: 246 mmHg
